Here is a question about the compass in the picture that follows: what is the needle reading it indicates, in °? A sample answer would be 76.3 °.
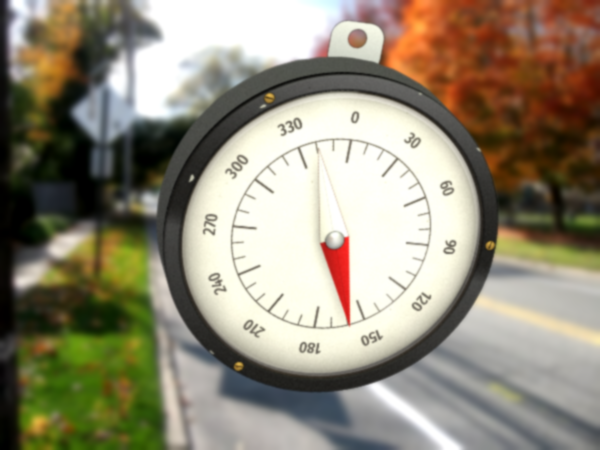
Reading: 160 °
